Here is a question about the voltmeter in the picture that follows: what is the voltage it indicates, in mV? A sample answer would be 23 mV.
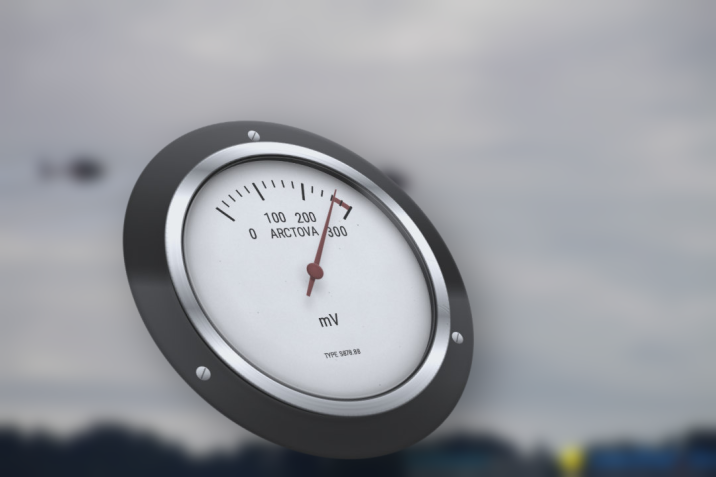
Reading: 260 mV
